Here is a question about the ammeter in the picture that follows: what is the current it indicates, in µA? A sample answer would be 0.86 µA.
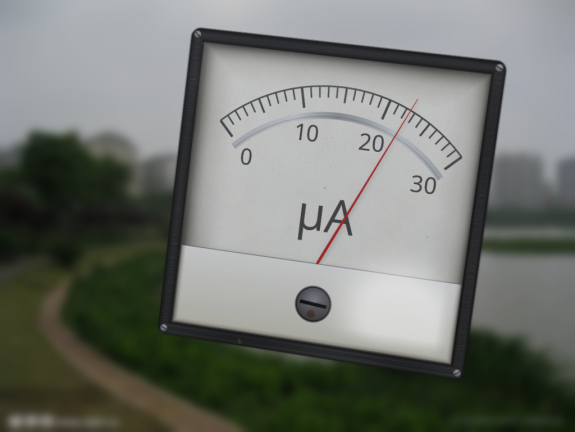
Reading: 22.5 µA
